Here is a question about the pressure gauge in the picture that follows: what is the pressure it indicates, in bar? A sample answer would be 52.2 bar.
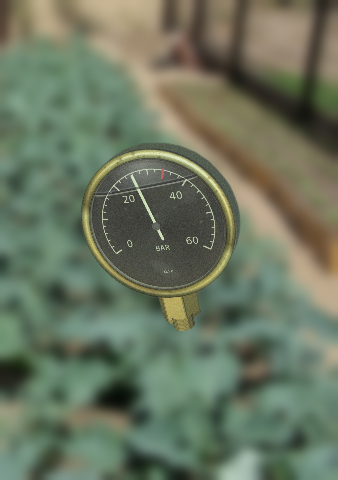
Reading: 26 bar
